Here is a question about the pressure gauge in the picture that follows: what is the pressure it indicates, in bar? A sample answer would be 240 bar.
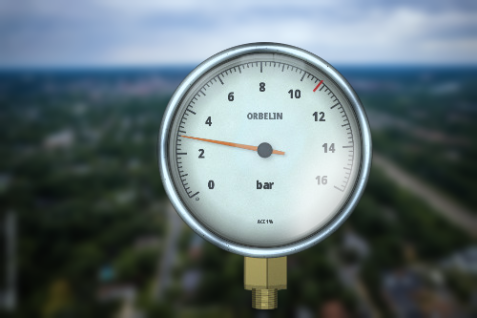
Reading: 2.8 bar
